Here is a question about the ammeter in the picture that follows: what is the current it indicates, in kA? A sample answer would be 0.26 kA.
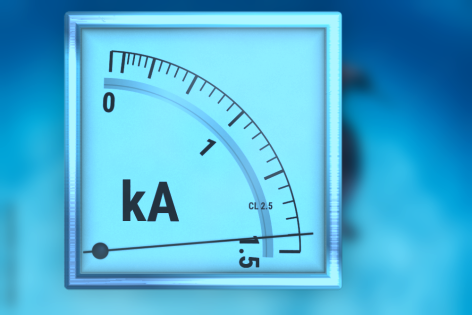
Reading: 1.45 kA
